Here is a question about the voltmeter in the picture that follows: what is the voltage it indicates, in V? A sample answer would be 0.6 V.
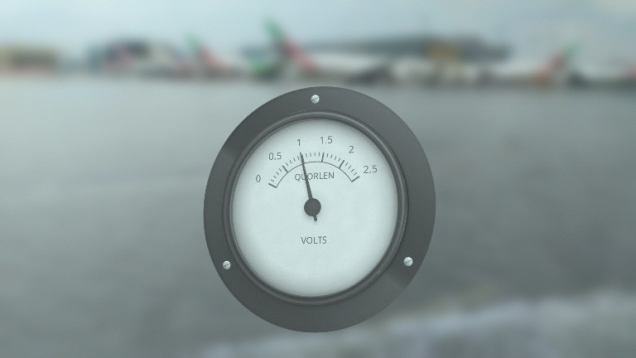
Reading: 1 V
